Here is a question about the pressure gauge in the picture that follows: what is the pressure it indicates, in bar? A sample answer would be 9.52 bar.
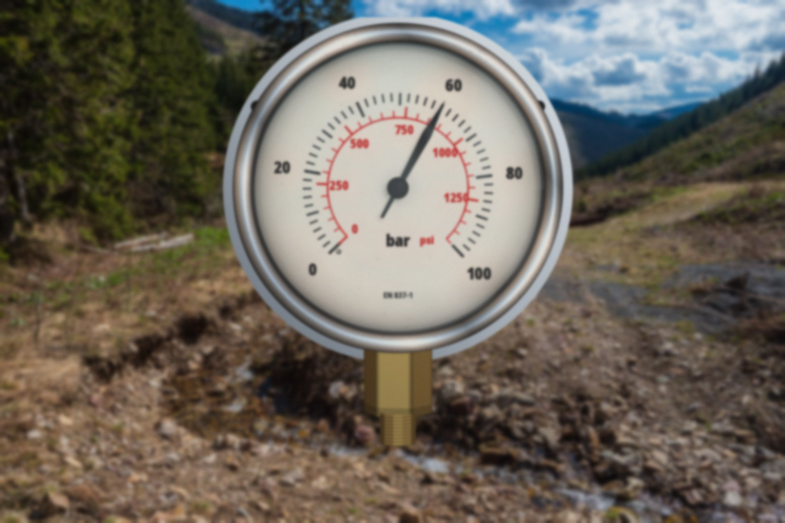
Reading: 60 bar
